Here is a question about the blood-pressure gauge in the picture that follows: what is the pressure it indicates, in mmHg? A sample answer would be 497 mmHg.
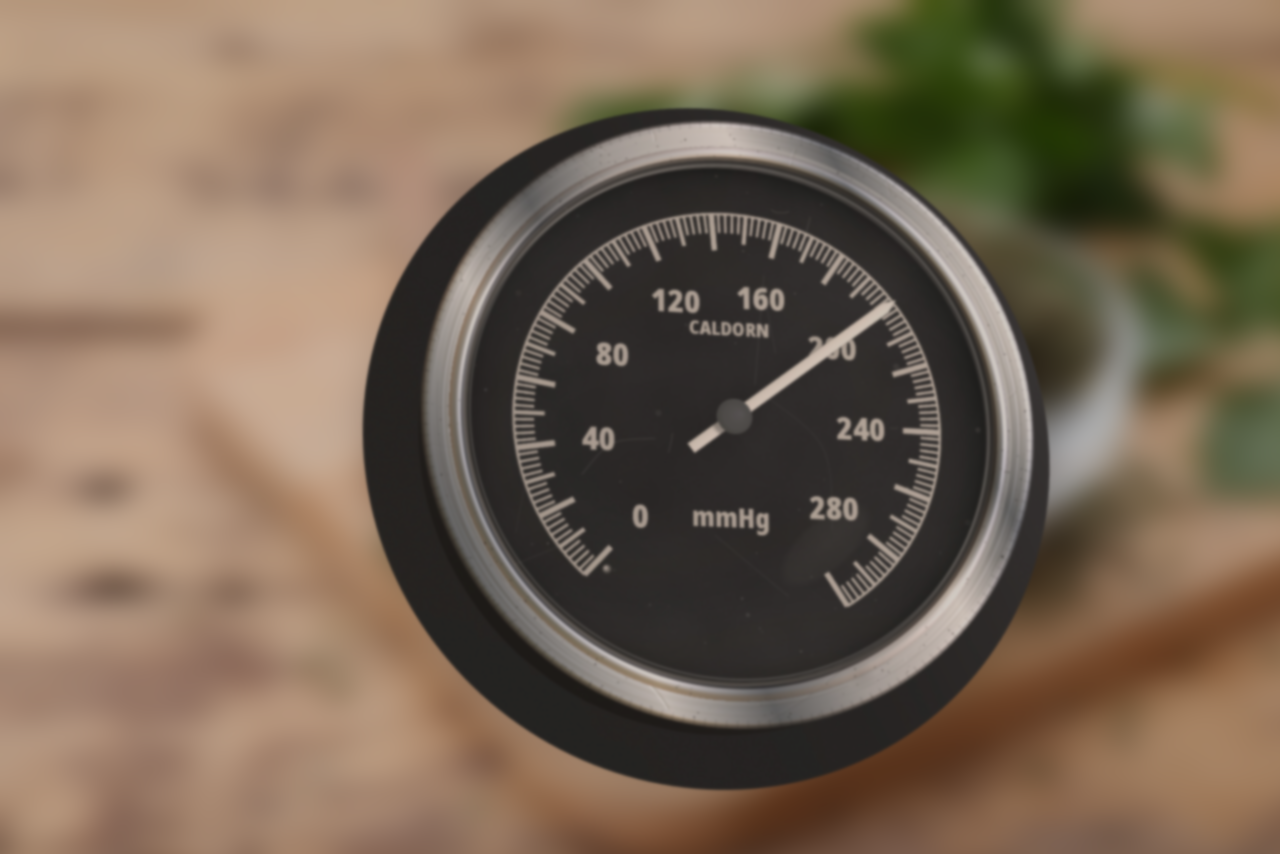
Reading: 200 mmHg
